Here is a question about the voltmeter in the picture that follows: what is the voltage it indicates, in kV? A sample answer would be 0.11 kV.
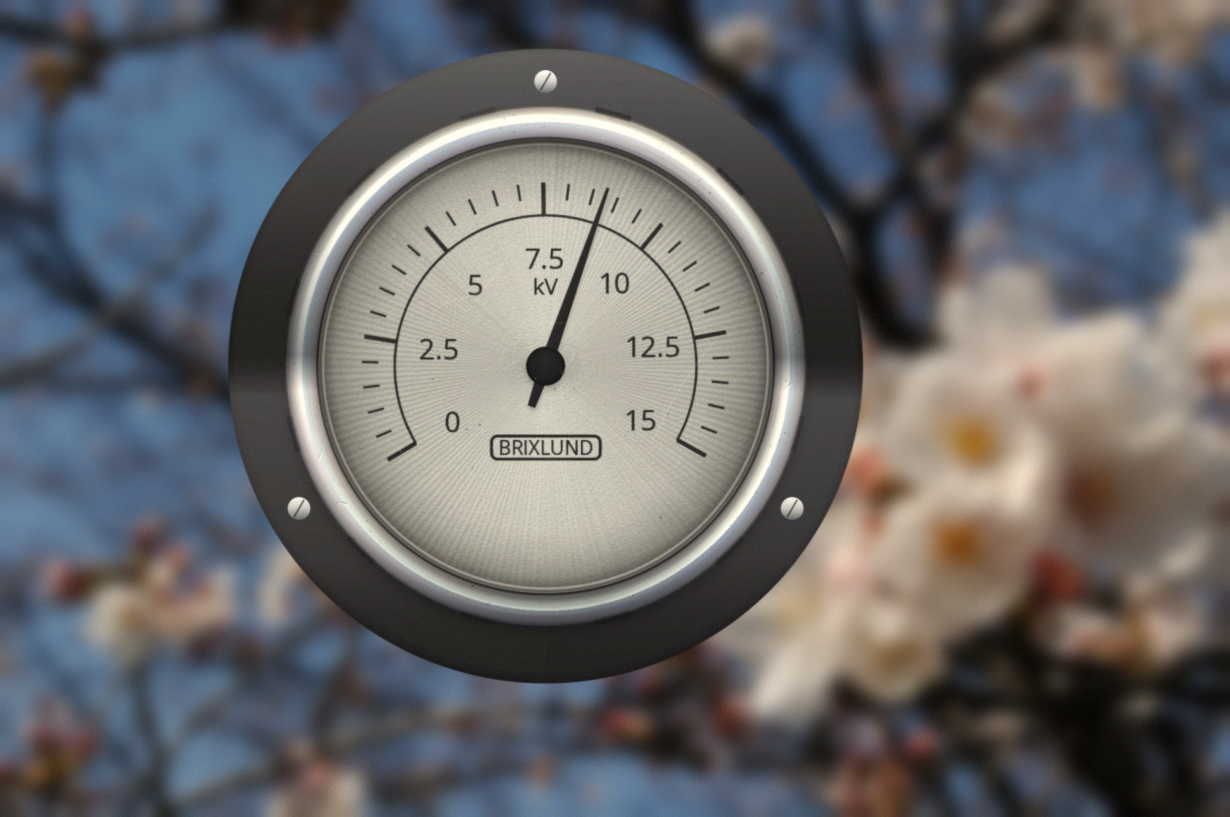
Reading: 8.75 kV
